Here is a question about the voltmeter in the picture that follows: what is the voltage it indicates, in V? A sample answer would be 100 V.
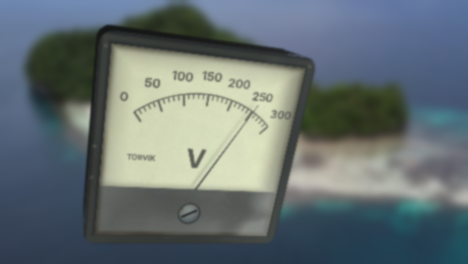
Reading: 250 V
